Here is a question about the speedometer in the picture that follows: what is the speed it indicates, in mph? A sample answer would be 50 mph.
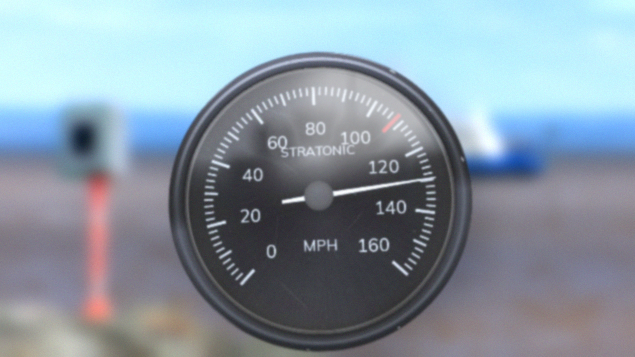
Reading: 130 mph
